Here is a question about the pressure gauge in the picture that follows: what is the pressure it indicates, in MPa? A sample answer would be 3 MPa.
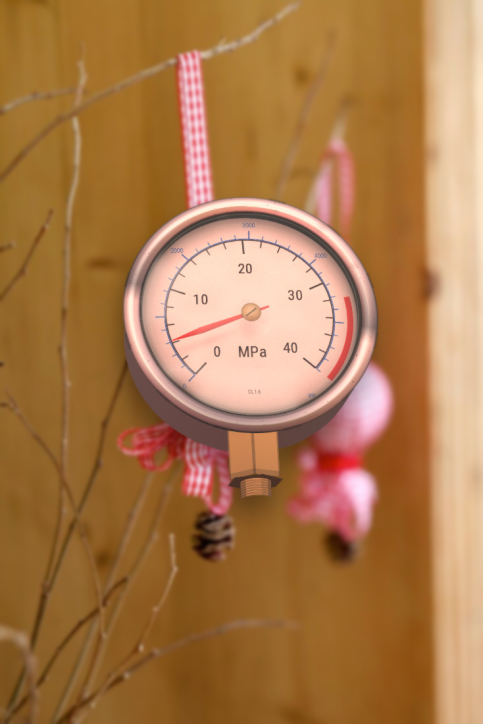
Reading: 4 MPa
